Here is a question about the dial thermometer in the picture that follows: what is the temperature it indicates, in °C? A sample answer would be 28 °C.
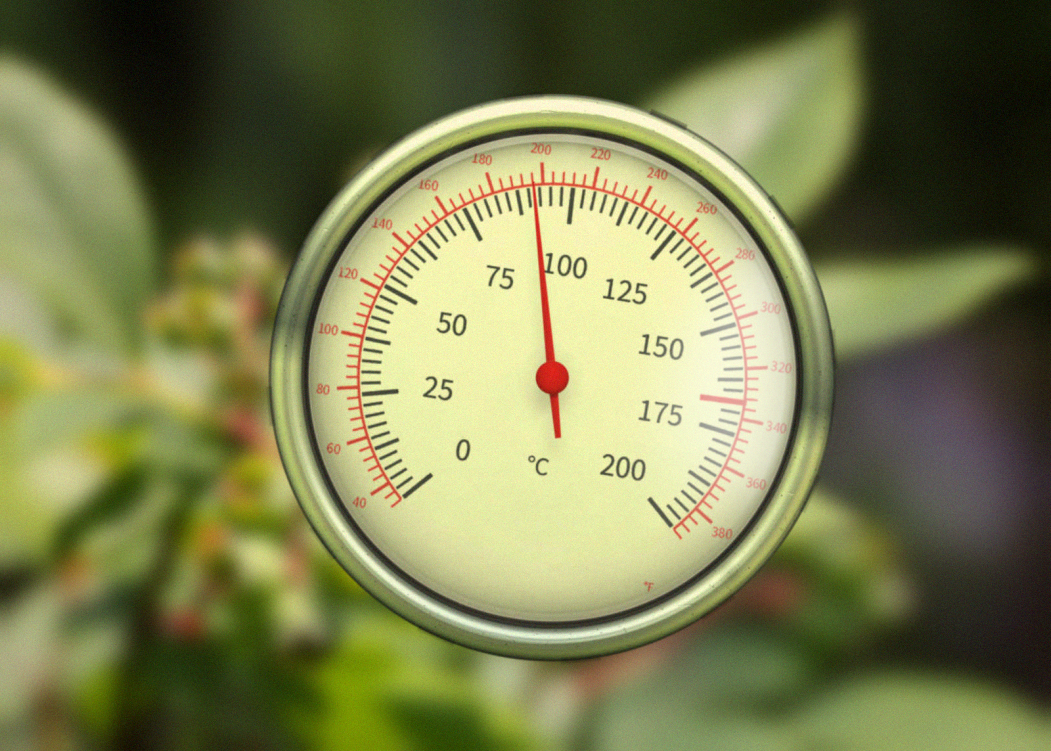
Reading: 91.25 °C
